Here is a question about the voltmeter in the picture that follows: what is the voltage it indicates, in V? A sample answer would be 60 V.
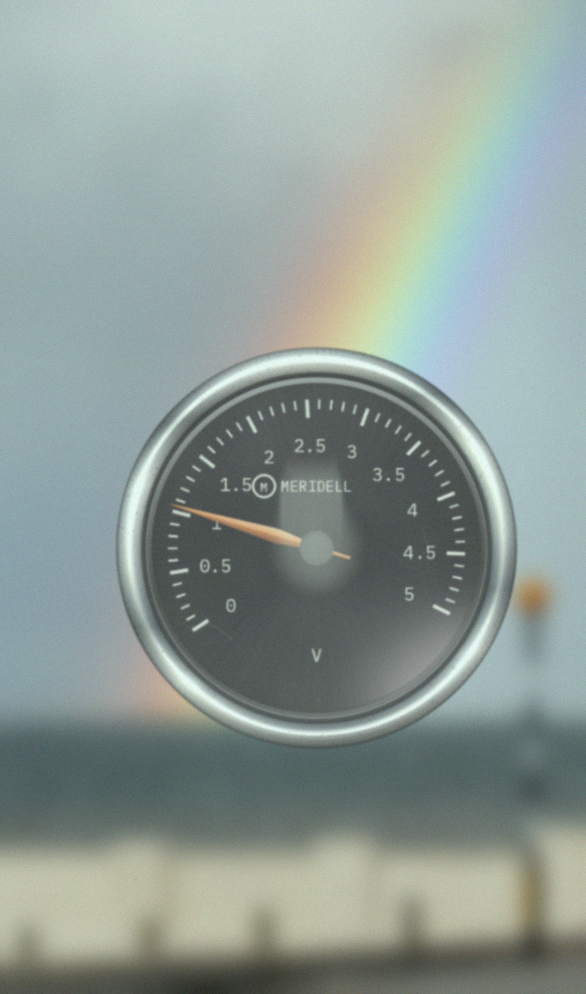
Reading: 1.05 V
